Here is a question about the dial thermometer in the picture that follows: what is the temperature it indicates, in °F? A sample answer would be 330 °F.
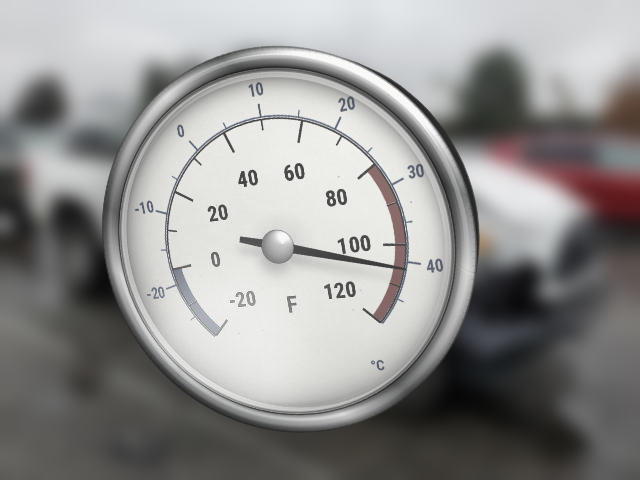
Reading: 105 °F
